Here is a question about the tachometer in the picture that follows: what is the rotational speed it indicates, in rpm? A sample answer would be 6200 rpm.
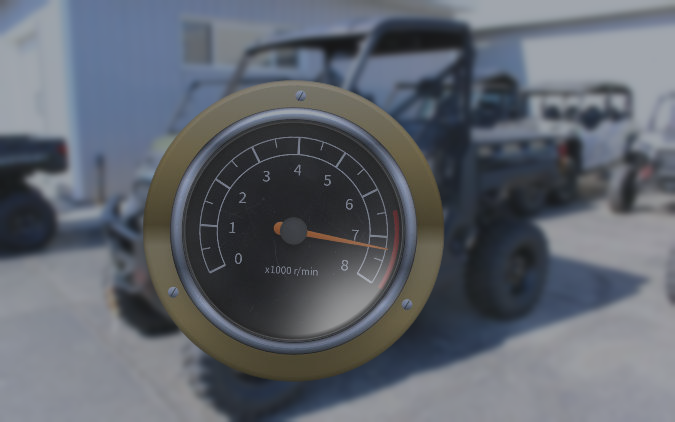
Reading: 7250 rpm
